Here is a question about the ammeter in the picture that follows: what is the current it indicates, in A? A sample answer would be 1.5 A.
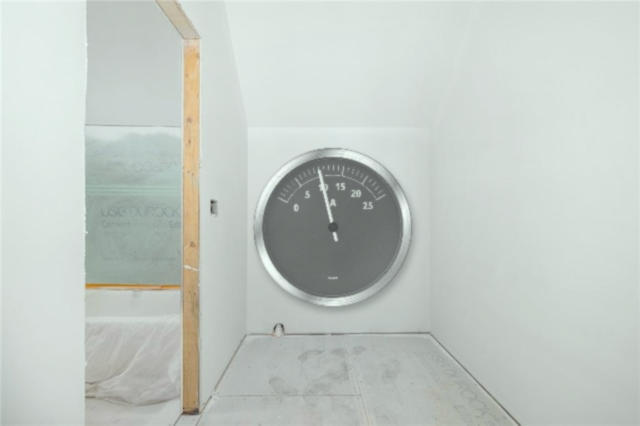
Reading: 10 A
